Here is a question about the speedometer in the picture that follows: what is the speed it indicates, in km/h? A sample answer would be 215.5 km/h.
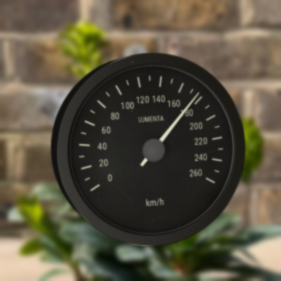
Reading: 175 km/h
